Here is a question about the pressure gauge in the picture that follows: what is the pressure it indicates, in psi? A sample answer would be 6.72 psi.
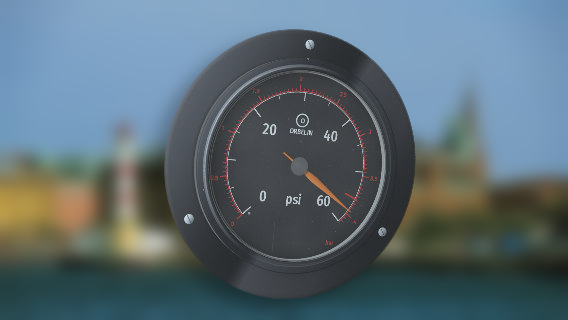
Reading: 57.5 psi
